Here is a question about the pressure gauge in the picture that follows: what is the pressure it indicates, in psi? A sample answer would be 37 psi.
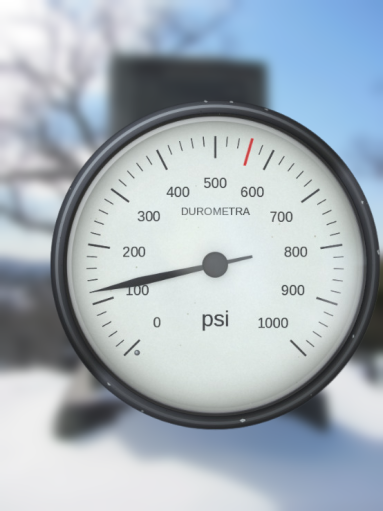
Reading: 120 psi
